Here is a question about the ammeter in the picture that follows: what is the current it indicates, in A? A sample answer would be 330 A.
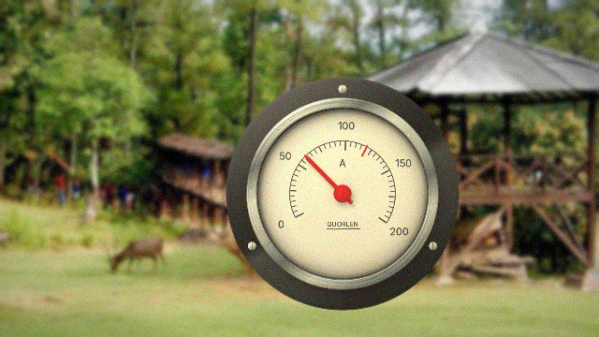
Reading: 60 A
